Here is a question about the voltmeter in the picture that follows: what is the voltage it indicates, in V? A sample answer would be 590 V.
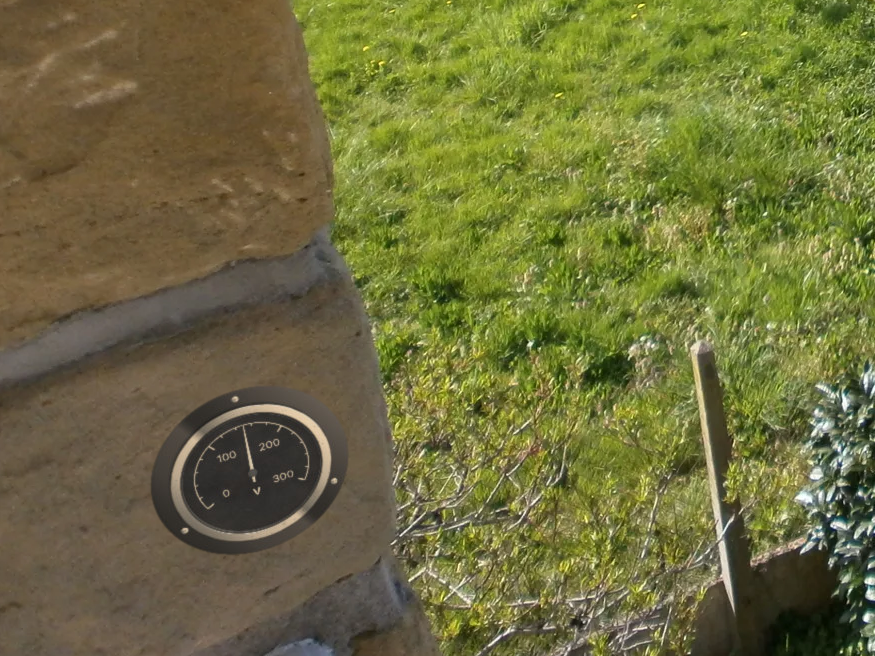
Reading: 150 V
